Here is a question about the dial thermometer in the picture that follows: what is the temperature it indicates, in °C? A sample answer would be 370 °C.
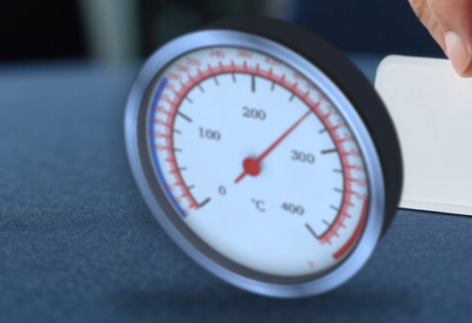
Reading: 260 °C
